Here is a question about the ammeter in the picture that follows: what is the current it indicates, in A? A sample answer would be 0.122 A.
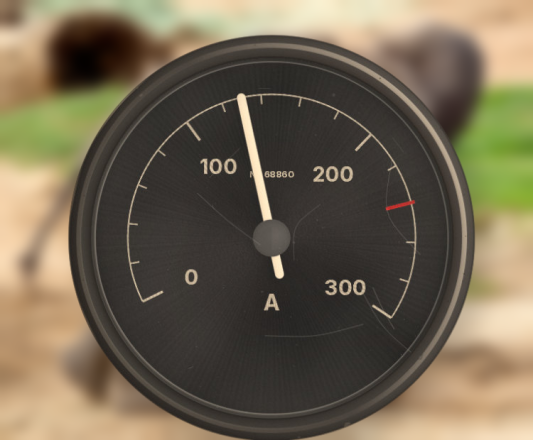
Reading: 130 A
